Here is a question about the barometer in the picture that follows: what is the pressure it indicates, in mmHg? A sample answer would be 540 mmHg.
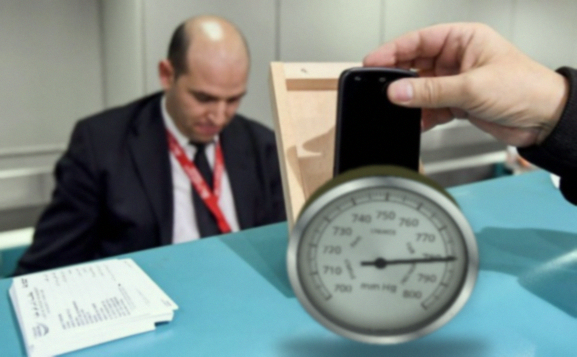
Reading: 780 mmHg
